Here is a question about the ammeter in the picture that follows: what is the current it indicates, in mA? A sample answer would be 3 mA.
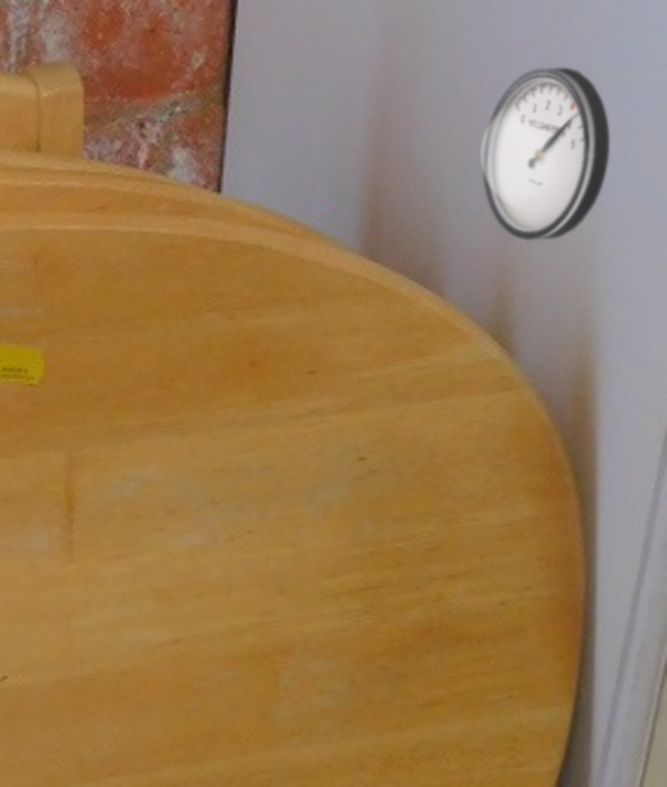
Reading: 4 mA
